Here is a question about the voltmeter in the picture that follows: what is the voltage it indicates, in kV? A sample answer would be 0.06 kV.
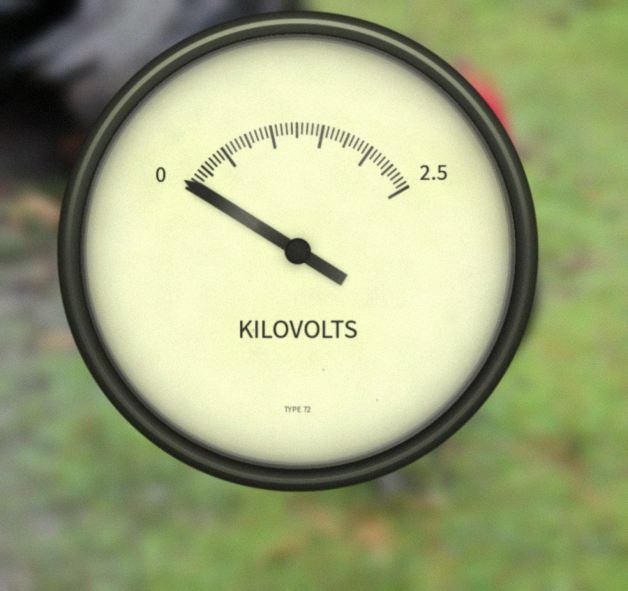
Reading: 0.05 kV
